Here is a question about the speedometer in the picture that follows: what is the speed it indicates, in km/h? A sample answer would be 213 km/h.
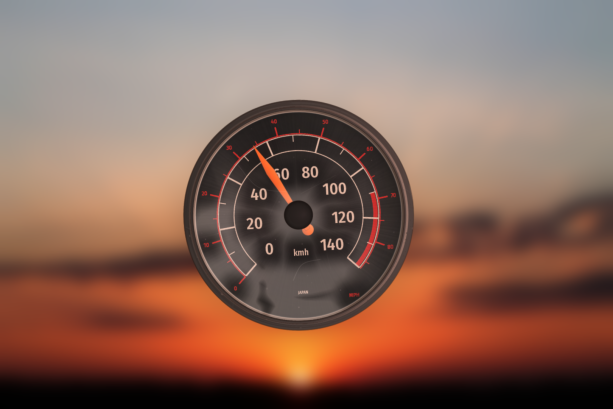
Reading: 55 km/h
